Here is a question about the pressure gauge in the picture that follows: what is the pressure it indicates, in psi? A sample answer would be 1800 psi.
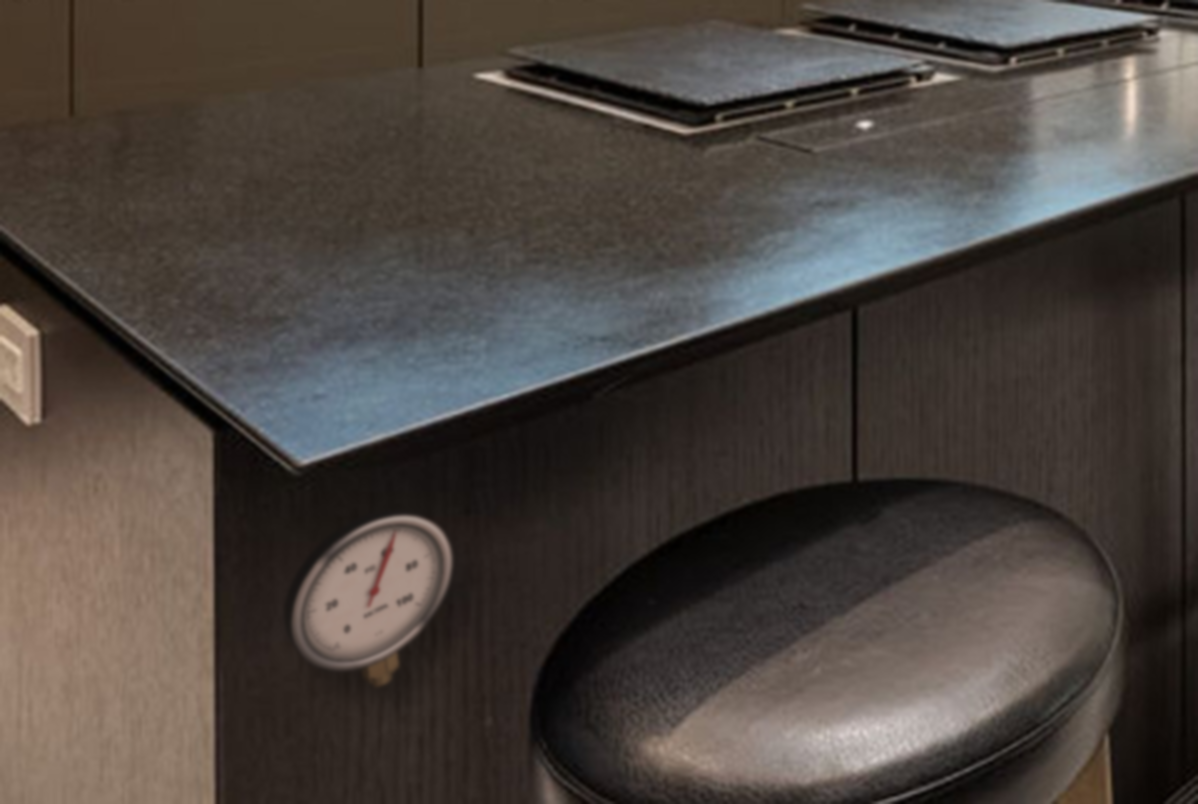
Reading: 60 psi
